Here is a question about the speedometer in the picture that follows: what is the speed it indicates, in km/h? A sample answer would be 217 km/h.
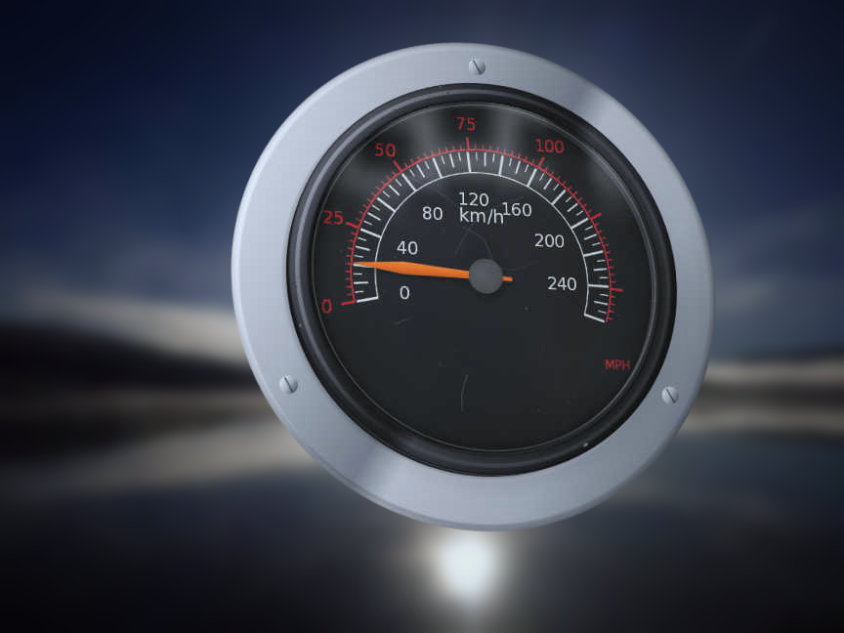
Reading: 20 km/h
